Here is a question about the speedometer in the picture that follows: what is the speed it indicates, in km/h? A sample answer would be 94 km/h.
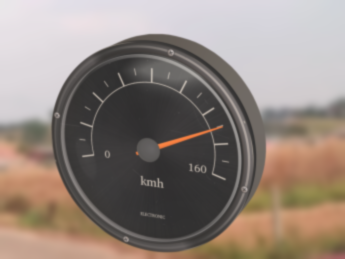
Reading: 130 km/h
